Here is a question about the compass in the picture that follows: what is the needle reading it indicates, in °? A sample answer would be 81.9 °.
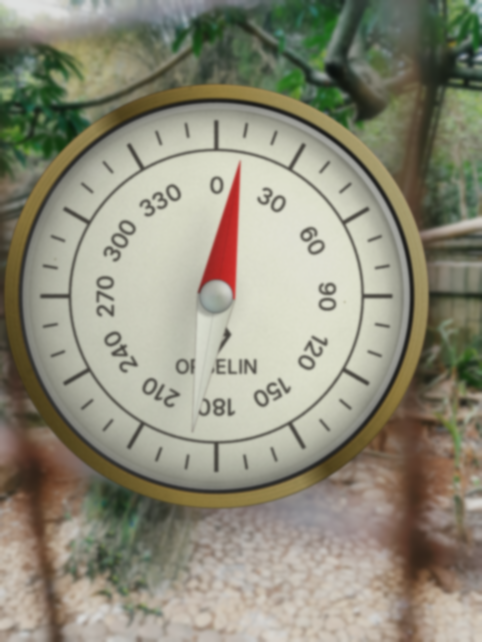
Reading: 10 °
